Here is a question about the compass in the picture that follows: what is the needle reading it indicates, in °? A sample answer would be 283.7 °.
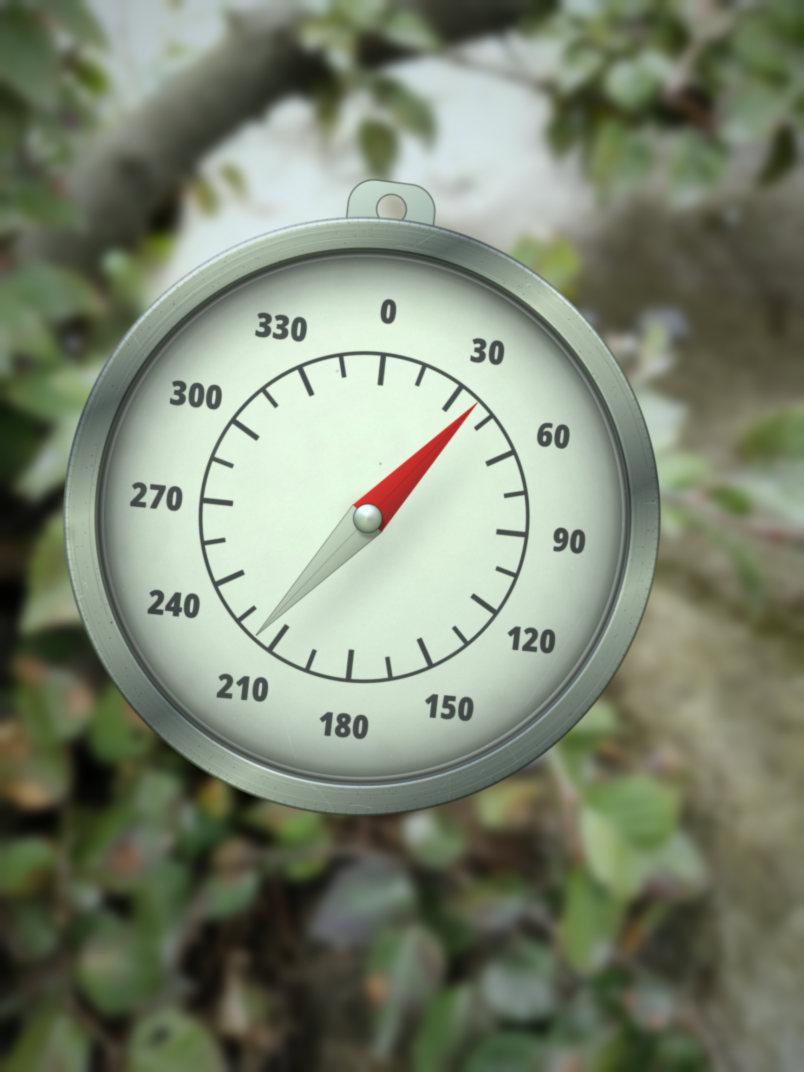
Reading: 37.5 °
